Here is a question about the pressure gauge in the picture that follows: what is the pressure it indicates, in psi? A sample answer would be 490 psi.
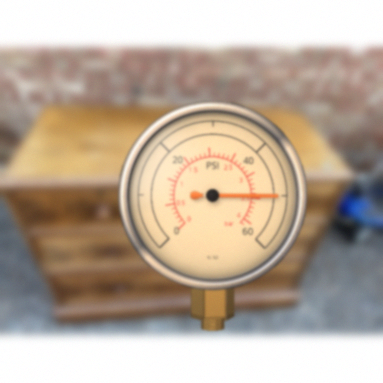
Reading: 50 psi
